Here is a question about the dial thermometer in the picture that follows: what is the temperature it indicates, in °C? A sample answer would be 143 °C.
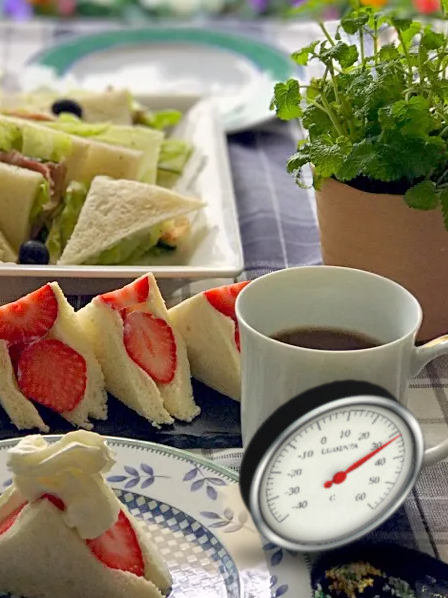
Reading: 30 °C
